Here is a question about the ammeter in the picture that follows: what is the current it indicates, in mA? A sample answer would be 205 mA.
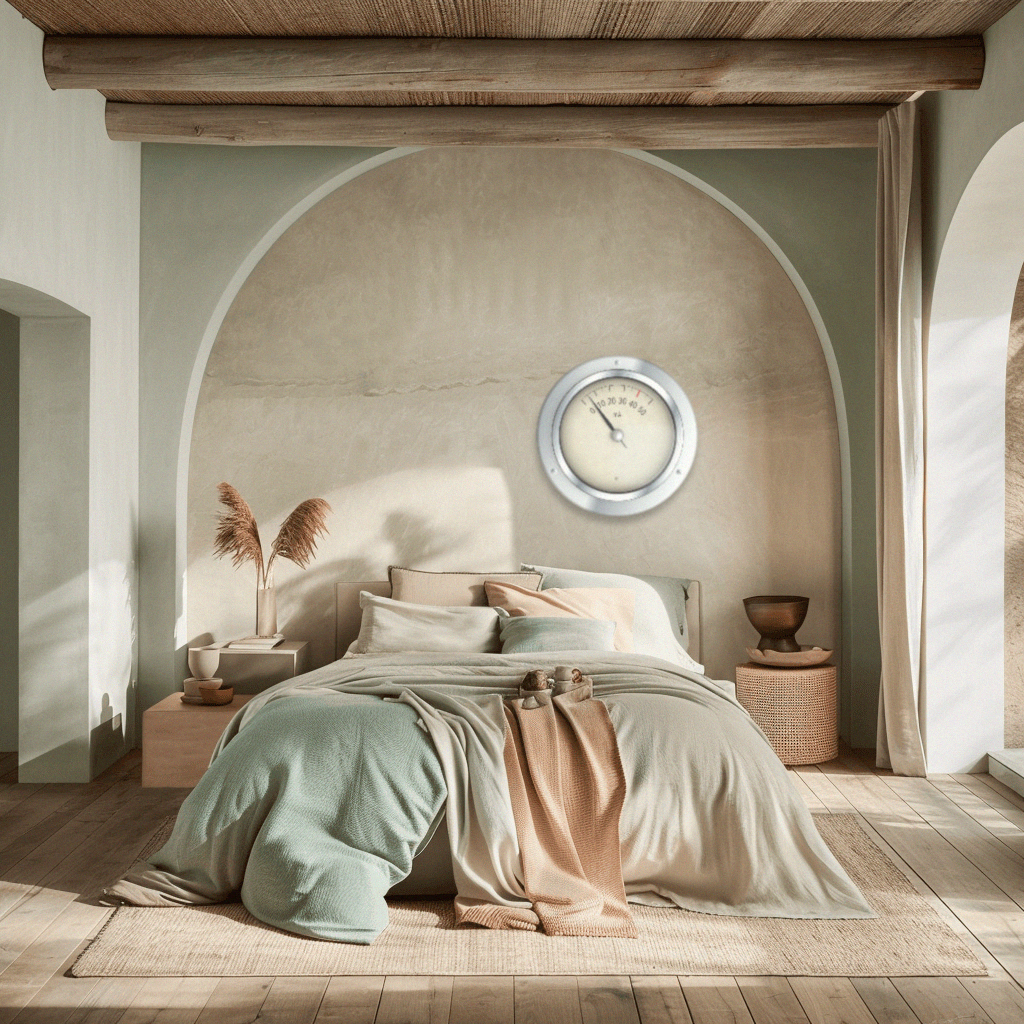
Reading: 5 mA
